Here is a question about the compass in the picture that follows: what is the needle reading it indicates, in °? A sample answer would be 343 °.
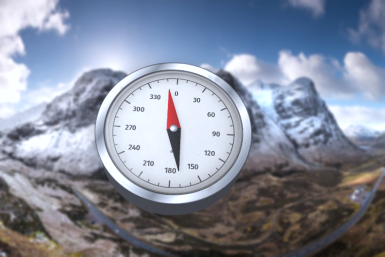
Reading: 350 °
